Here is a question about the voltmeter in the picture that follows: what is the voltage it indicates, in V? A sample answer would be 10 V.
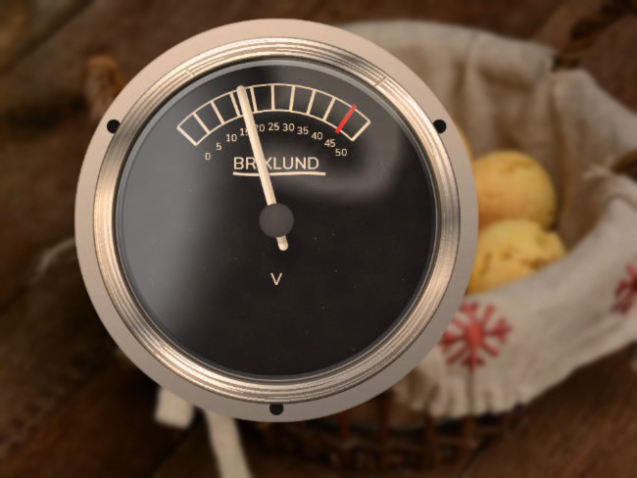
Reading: 17.5 V
